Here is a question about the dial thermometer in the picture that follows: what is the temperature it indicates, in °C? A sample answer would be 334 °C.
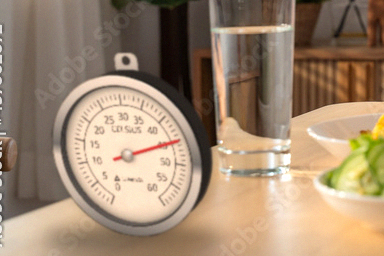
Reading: 45 °C
